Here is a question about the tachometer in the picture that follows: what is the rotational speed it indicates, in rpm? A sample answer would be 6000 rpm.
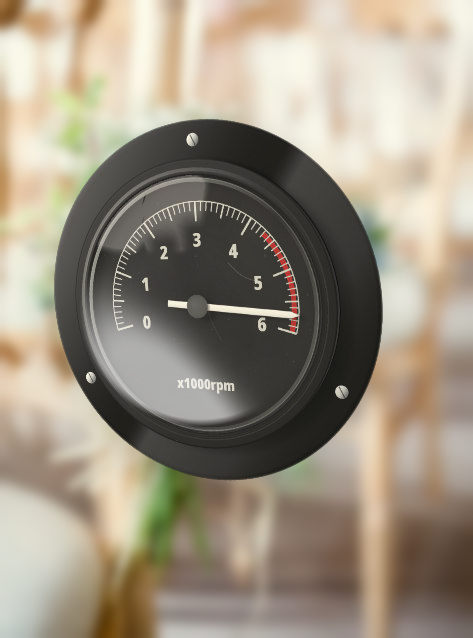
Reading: 5700 rpm
